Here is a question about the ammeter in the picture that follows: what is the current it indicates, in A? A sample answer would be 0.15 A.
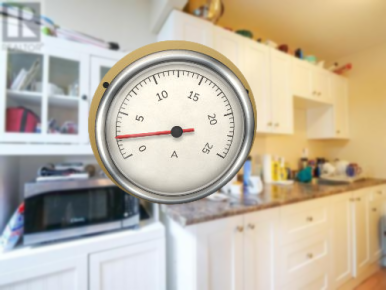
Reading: 2.5 A
